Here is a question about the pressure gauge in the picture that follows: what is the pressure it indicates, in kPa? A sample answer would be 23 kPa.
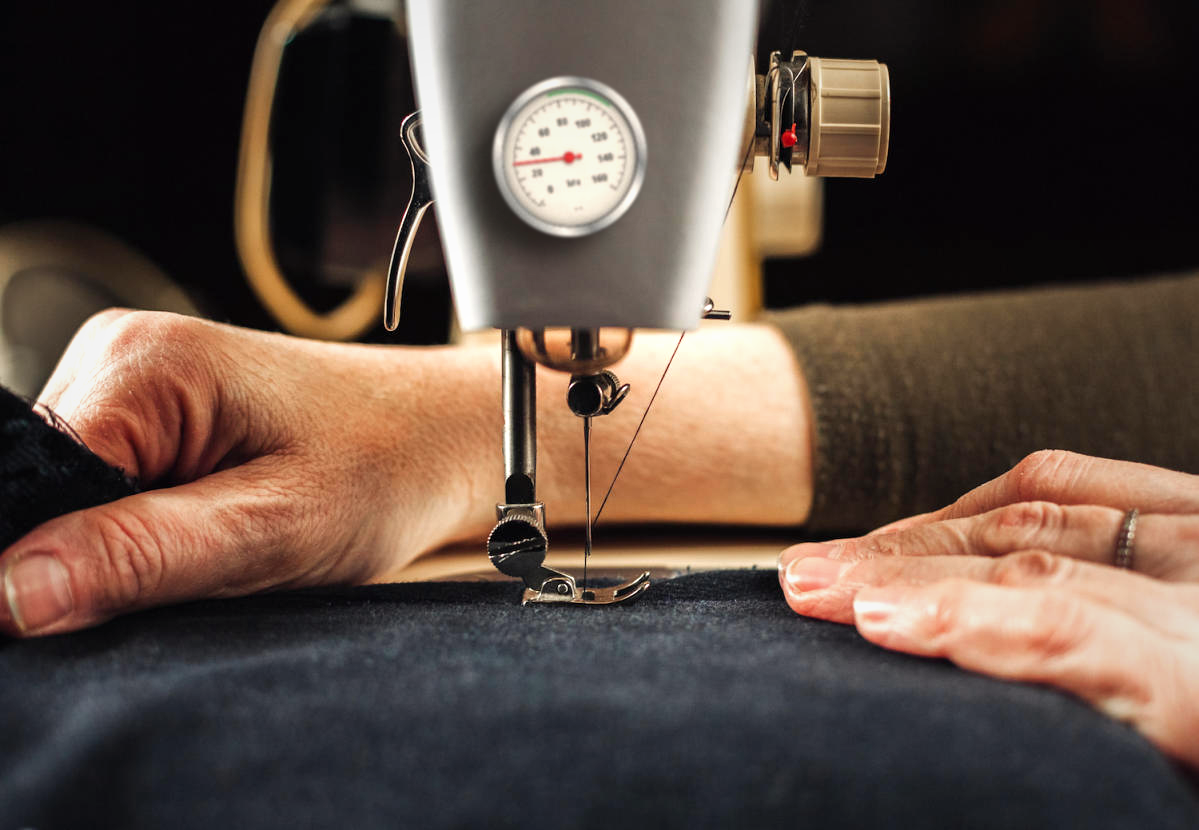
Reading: 30 kPa
